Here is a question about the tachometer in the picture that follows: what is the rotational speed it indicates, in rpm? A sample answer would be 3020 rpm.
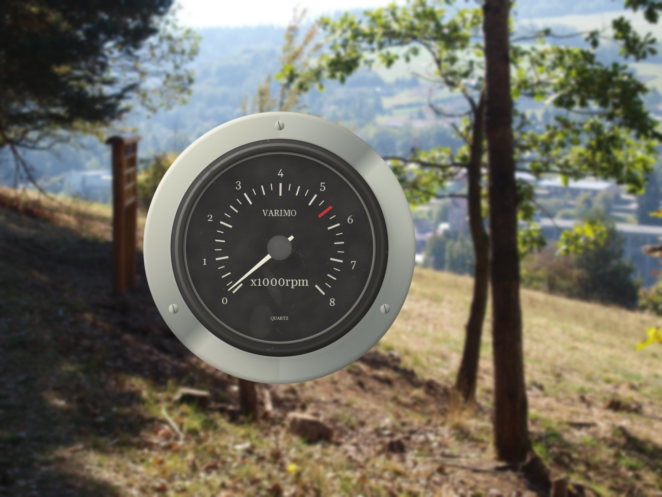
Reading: 125 rpm
